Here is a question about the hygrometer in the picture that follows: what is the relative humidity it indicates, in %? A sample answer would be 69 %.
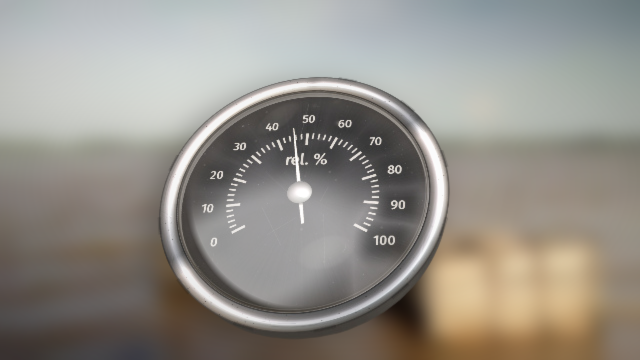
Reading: 46 %
